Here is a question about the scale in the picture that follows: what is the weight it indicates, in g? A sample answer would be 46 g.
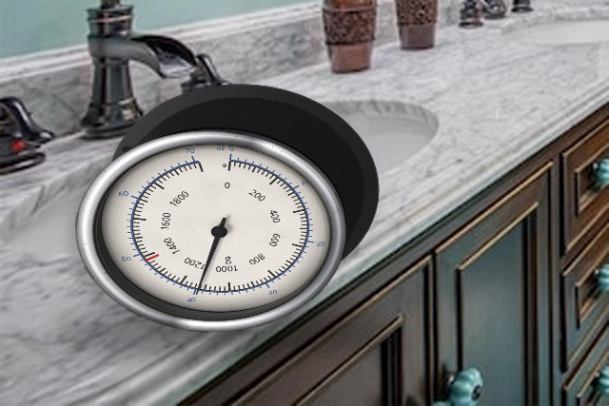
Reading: 1120 g
